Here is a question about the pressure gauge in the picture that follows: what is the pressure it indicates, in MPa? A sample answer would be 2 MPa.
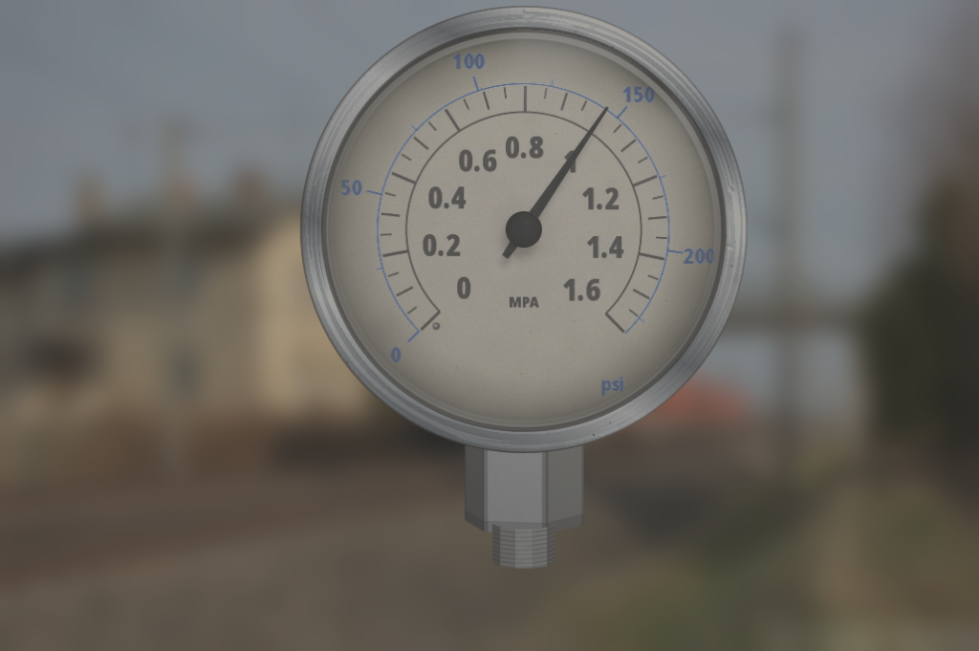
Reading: 1 MPa
